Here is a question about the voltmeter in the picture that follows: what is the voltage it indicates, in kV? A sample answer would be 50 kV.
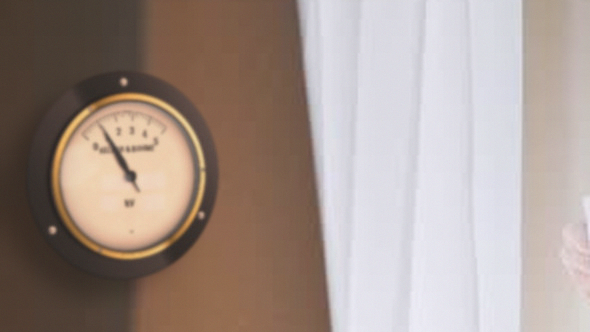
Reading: 1 kV
